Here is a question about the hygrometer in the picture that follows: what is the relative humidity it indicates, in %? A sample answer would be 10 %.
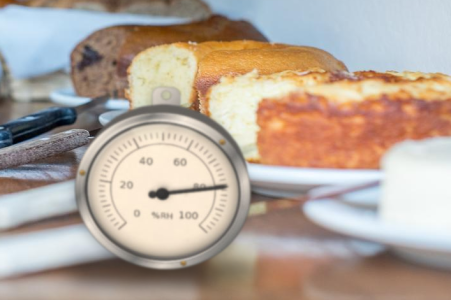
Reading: 80 %
